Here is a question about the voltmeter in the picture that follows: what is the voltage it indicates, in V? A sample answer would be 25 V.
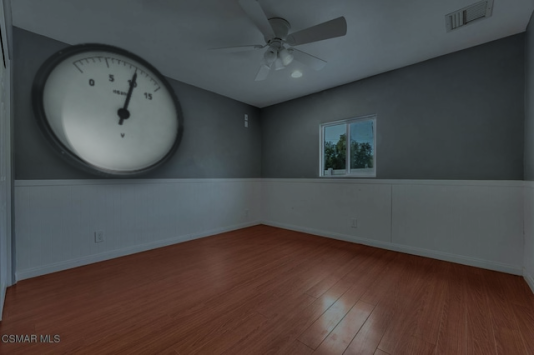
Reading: 10 V
